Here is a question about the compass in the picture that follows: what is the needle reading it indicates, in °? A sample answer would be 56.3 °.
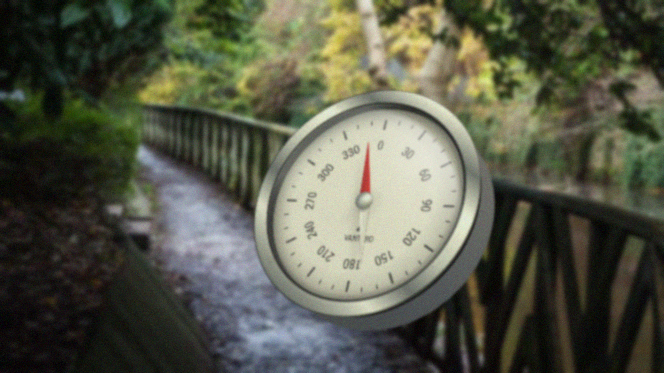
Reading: 350 °
